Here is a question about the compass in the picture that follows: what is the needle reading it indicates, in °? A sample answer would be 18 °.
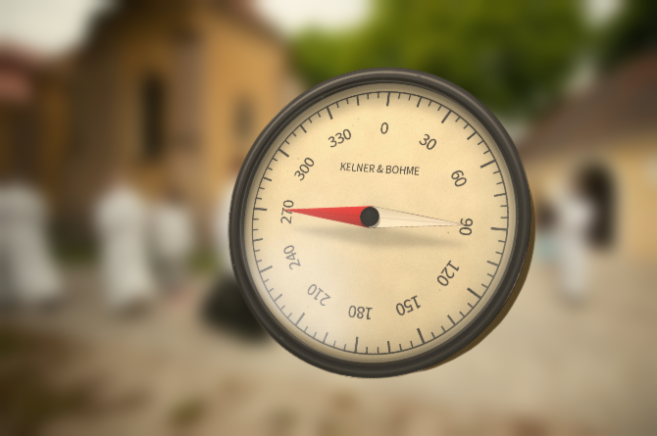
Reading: 270 °
